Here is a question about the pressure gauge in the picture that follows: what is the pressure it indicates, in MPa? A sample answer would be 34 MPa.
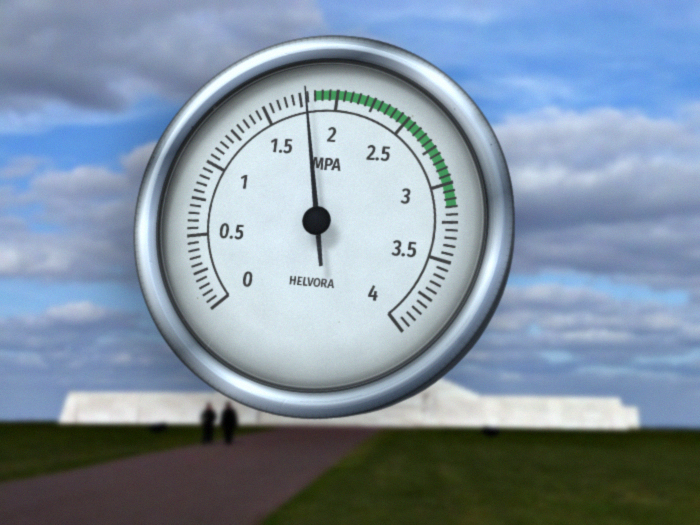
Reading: 1.8 MPa
